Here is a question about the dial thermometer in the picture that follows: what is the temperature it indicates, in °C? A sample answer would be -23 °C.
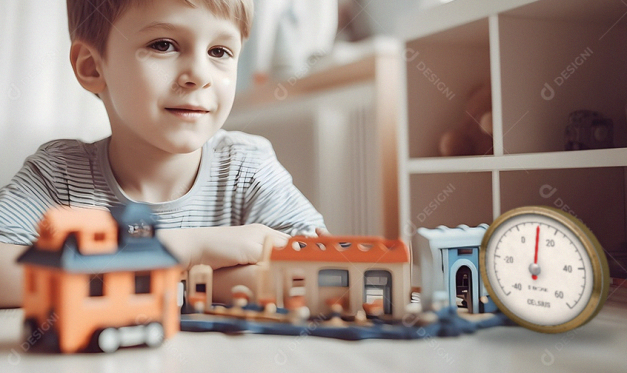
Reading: 12 °C
